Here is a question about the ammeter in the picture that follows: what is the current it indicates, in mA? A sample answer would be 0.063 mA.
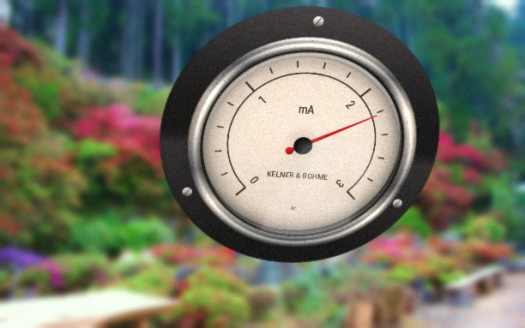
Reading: 2.2 mA
